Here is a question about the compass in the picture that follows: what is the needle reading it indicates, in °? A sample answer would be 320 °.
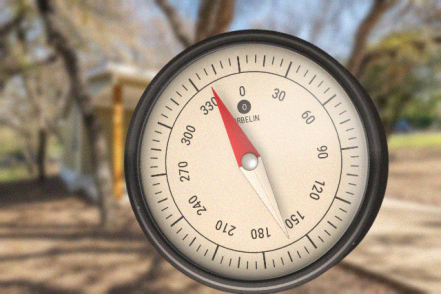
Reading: 340 °
